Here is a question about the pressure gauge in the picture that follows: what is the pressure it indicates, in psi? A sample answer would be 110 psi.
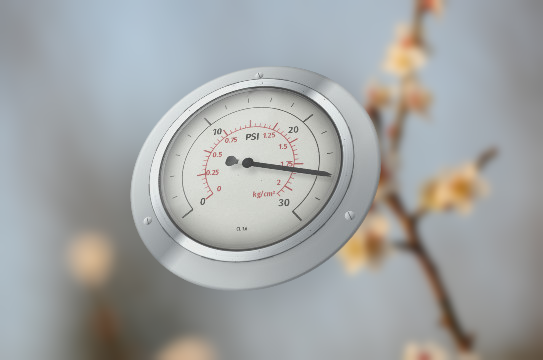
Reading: 26 psi
